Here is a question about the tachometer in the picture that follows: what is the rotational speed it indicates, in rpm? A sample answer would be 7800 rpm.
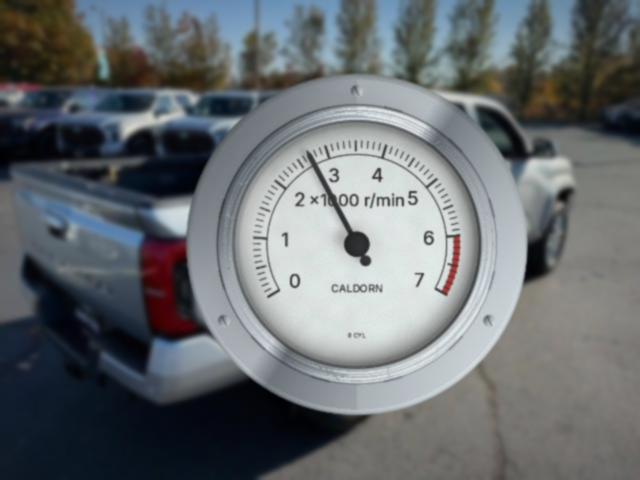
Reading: 2700 rpm
